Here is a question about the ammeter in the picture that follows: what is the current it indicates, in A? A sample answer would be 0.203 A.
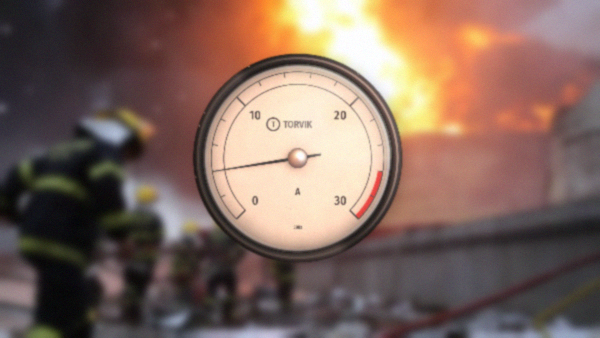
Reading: 4 A
